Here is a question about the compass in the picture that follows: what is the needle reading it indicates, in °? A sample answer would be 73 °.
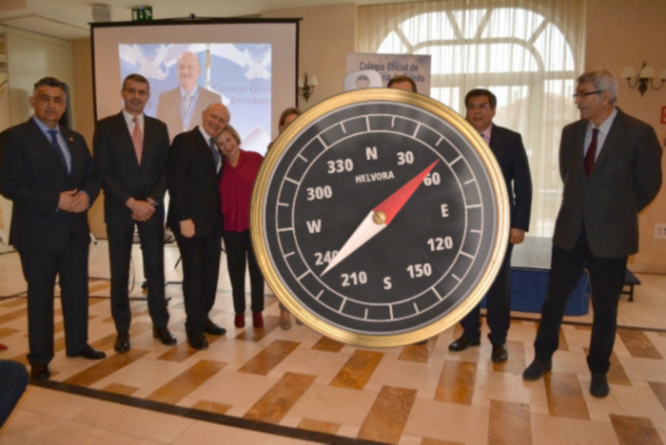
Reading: 52.5 °
